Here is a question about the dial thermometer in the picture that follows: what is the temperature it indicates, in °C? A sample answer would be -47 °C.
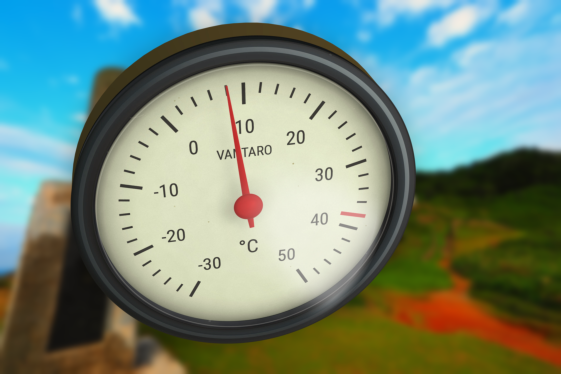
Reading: 8 °C
